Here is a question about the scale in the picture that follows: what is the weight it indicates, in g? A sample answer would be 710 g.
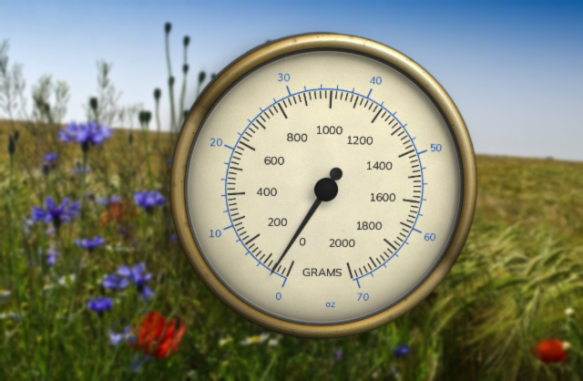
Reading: 60 g
